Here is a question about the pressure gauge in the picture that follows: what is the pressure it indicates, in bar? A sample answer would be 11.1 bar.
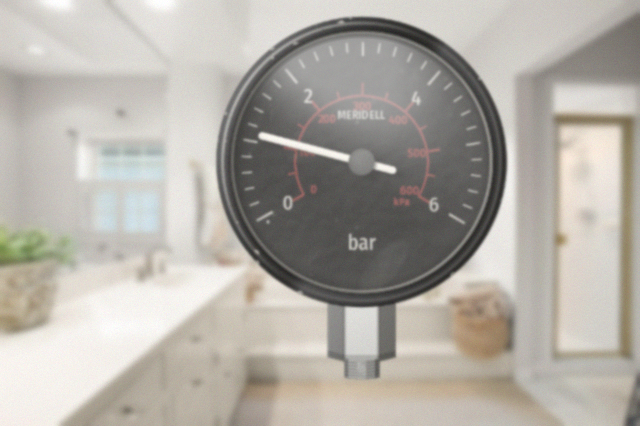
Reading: 1.1 bar
